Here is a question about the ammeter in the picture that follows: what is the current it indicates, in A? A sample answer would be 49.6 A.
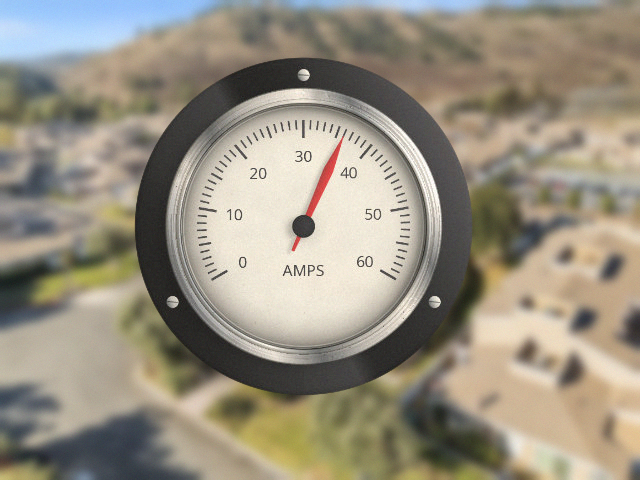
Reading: 36 A
